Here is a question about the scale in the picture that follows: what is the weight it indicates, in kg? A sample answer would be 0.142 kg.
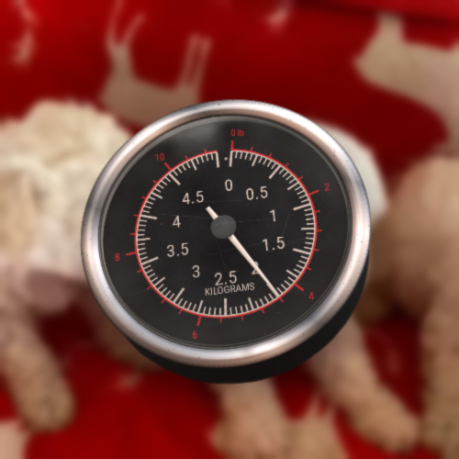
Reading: 2 kg
